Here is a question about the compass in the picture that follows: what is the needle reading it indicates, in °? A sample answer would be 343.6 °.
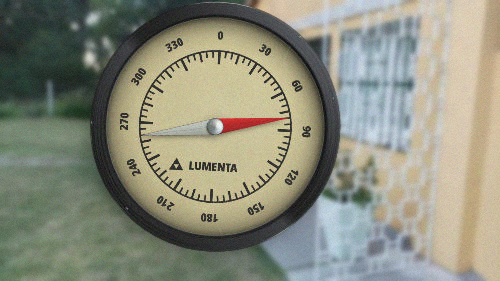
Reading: 80 °
